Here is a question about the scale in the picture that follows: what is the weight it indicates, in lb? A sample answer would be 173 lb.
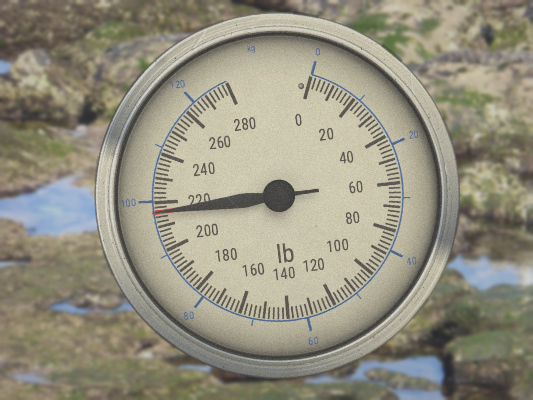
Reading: 216 lb
